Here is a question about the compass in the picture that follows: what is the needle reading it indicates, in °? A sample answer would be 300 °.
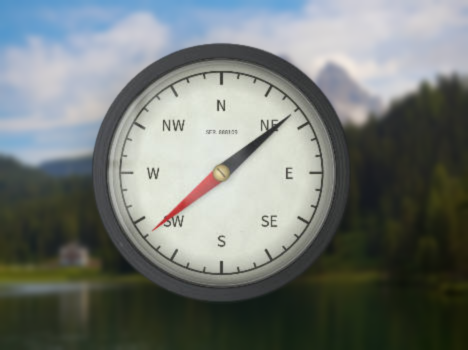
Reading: 230 °
